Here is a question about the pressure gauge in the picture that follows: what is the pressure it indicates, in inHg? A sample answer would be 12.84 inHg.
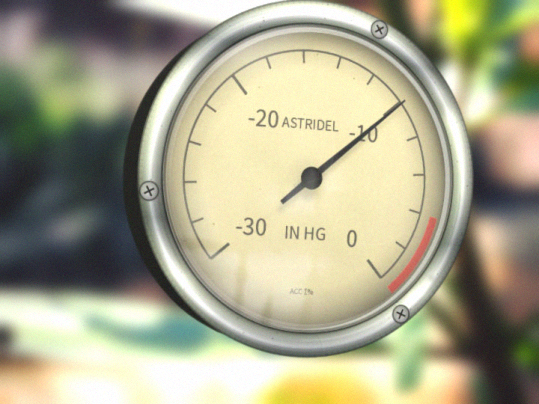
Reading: -10 inHg
